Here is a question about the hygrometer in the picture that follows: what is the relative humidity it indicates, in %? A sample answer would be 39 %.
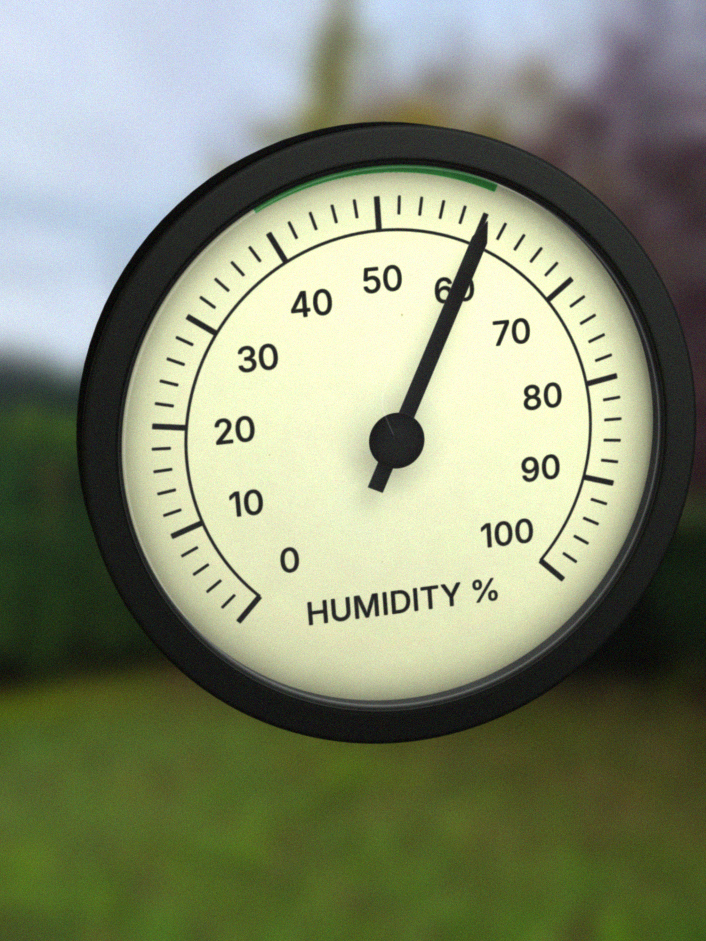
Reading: 60 %
